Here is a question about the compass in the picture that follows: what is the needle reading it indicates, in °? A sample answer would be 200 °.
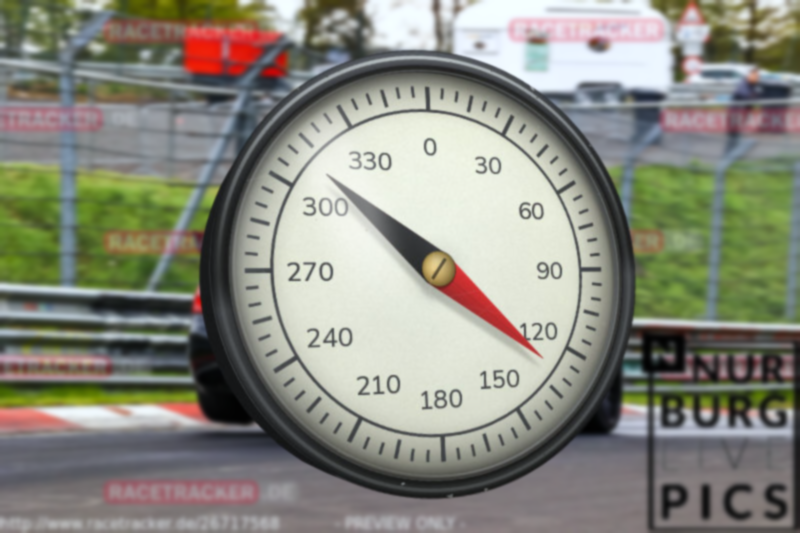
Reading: 130 °
